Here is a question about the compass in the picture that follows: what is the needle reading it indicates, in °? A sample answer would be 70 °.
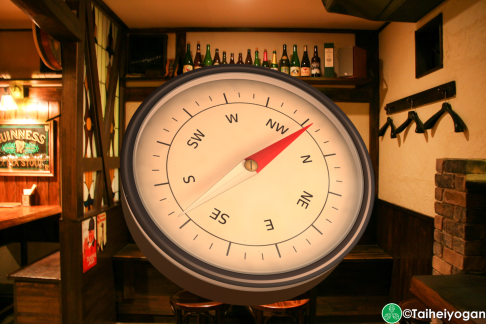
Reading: 335 °
